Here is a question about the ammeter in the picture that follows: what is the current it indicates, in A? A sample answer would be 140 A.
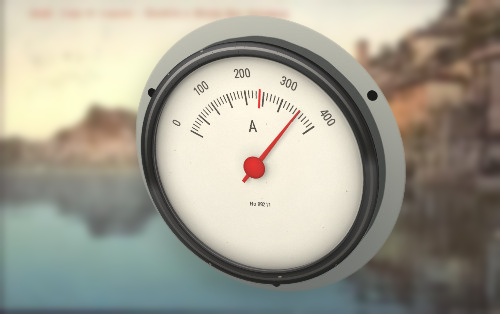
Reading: 350 A
